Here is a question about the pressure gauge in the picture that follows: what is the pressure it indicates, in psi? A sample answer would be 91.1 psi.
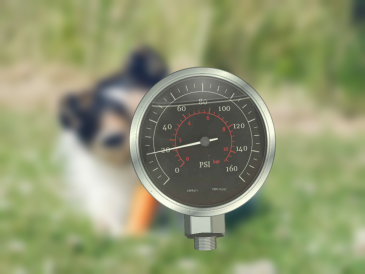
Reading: 20 psi
